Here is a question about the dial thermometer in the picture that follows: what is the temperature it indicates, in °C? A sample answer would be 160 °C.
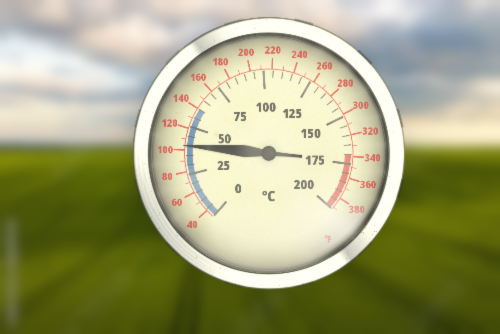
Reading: 40 °C
